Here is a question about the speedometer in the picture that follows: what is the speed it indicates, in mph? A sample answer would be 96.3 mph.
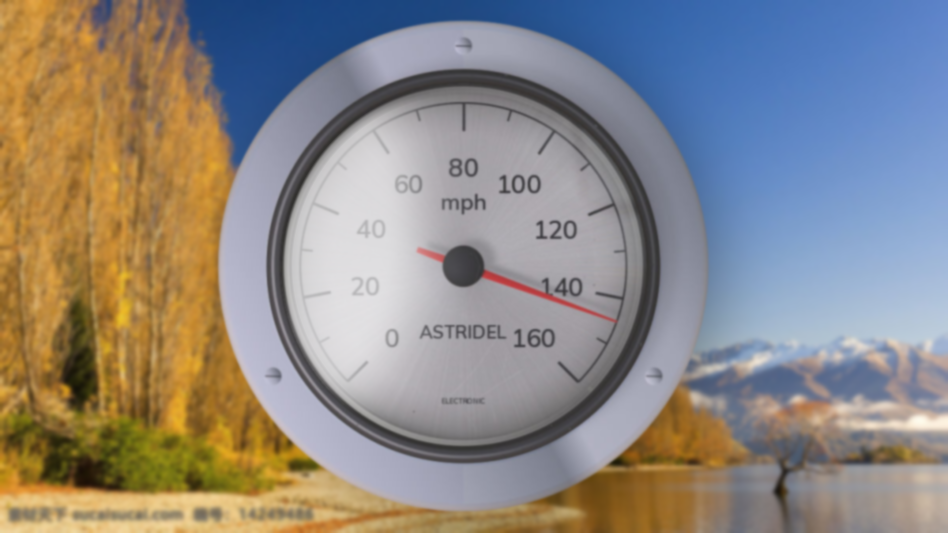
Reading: 145 mph
